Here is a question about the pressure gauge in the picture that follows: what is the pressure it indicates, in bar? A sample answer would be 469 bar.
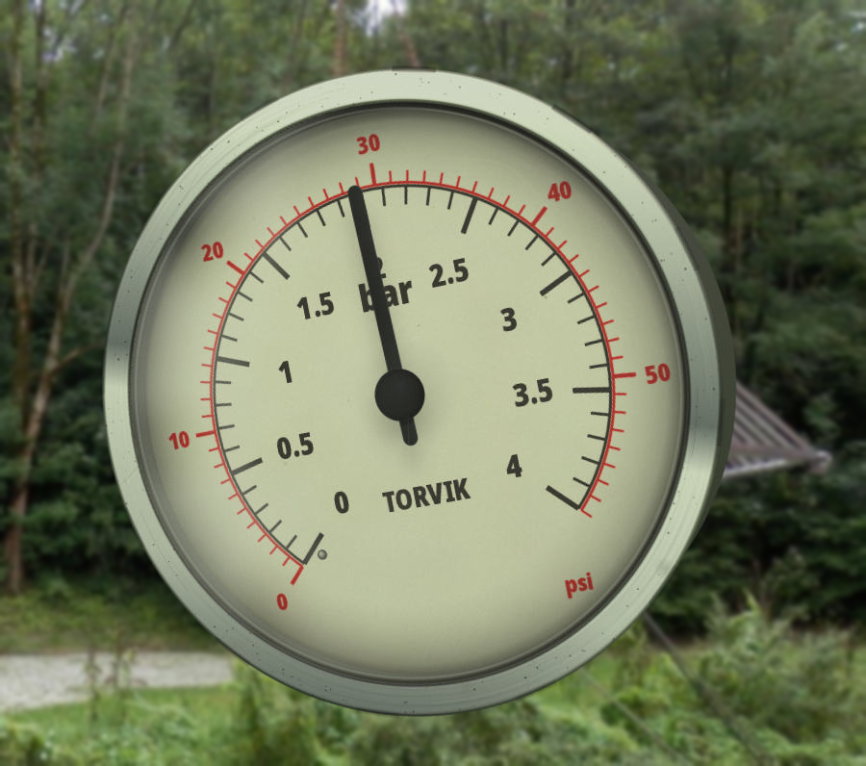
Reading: 2 bar
